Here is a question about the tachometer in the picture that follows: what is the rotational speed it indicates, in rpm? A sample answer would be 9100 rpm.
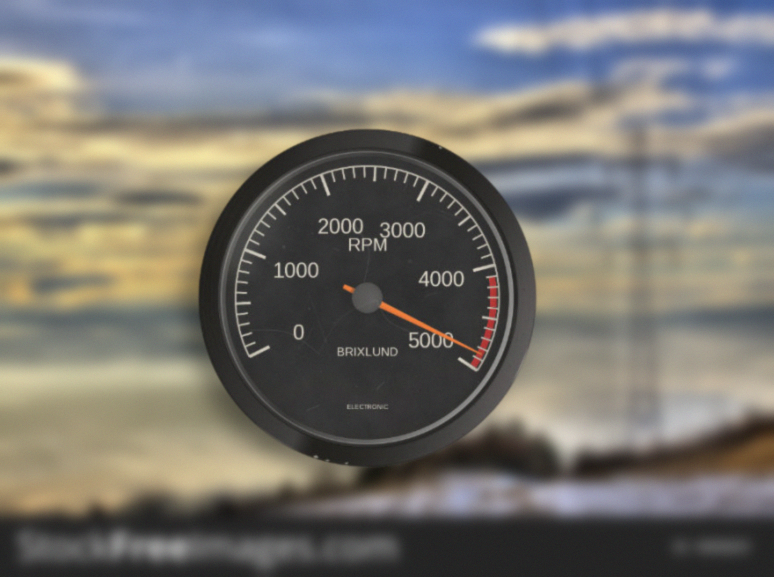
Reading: 4850 rpm
